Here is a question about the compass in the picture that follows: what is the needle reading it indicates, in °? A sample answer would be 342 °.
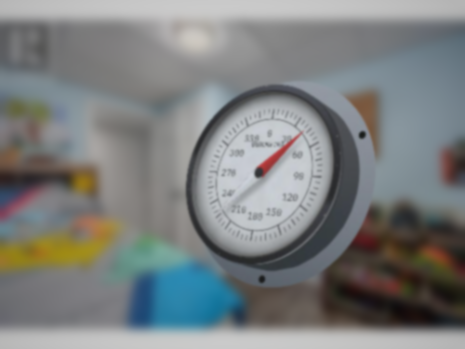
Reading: 45 °
